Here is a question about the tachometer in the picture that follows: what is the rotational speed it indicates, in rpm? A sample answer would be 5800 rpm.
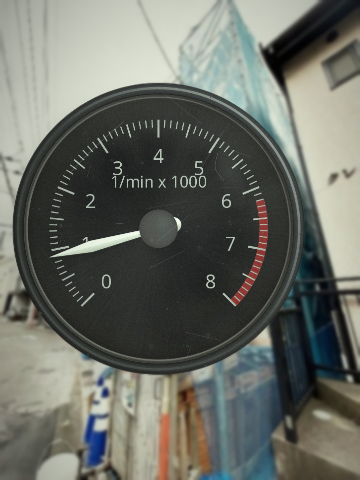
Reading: 900 rpm
